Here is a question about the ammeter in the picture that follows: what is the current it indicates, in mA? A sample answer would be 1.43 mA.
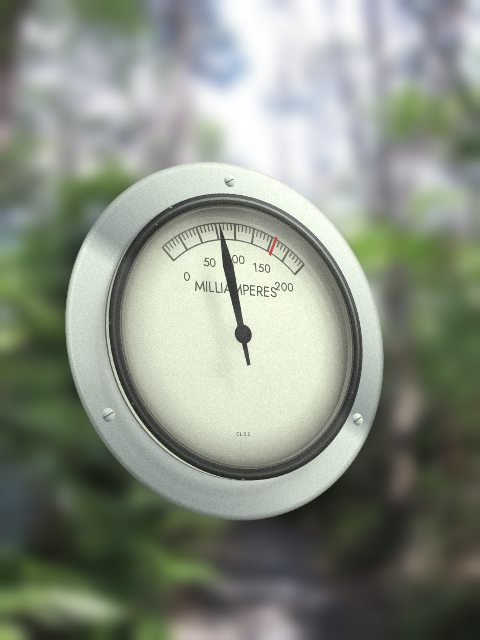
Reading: 75 mA
